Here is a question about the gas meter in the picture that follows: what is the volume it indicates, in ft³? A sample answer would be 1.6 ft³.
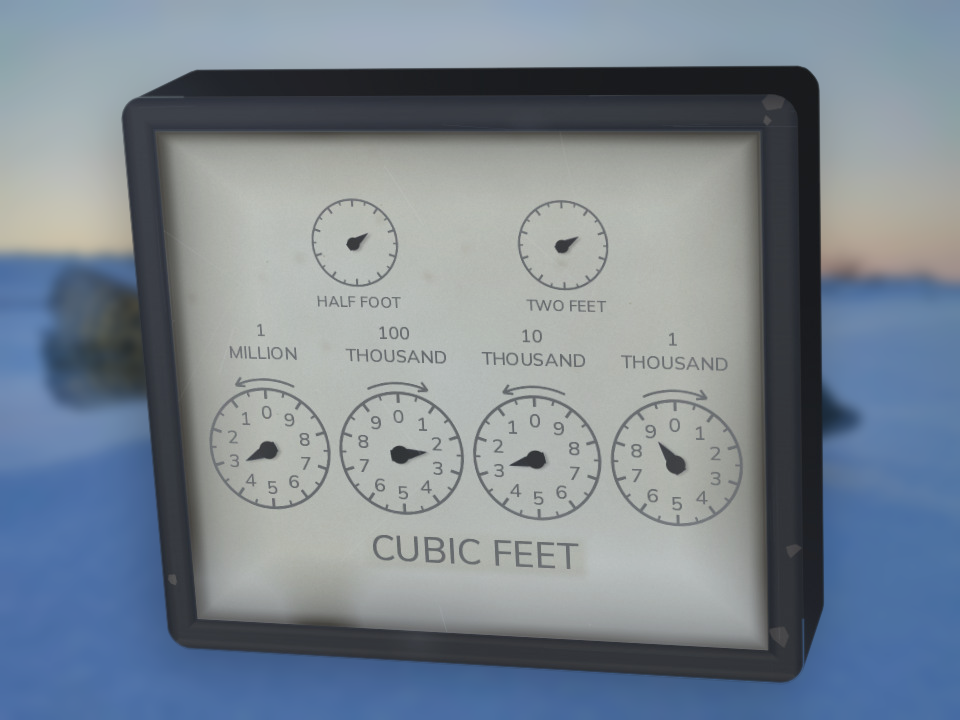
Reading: 322900 ft³
